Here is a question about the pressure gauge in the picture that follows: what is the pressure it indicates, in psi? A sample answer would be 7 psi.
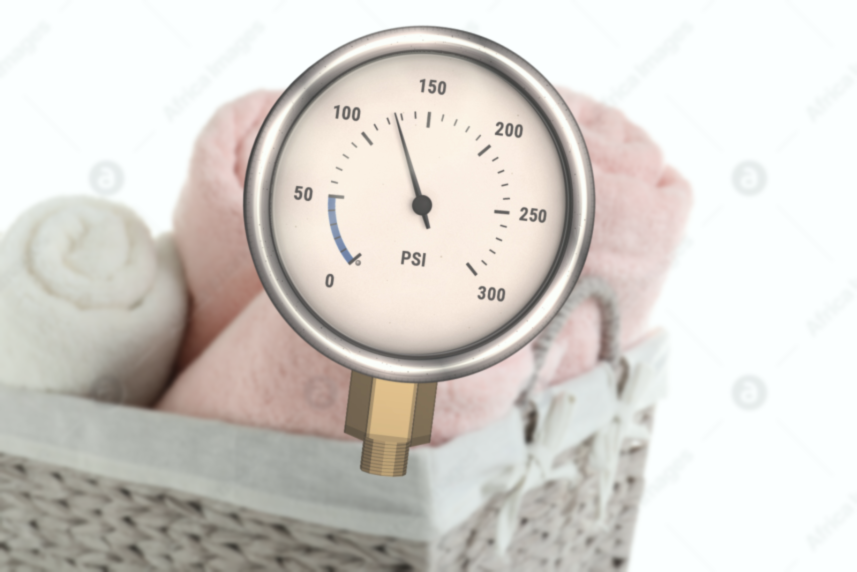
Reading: 125 psi
